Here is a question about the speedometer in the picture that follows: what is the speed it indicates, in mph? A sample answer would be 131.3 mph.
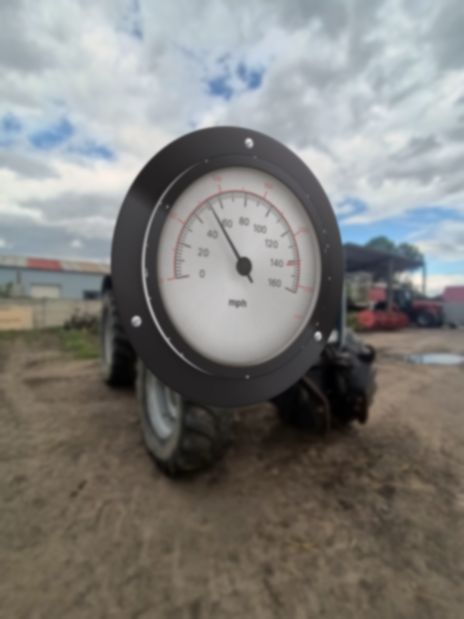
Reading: 50 mph
